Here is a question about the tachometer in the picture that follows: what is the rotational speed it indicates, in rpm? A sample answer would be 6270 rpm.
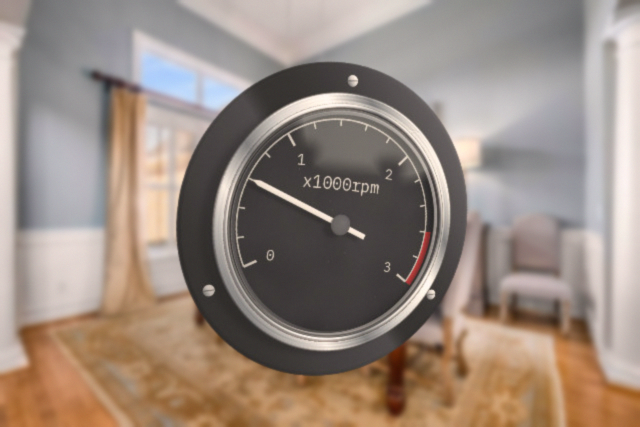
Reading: 600 rpm
